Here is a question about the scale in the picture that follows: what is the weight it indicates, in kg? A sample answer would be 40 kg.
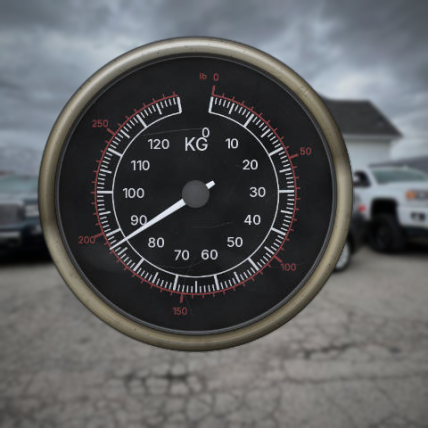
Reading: 87 kg
